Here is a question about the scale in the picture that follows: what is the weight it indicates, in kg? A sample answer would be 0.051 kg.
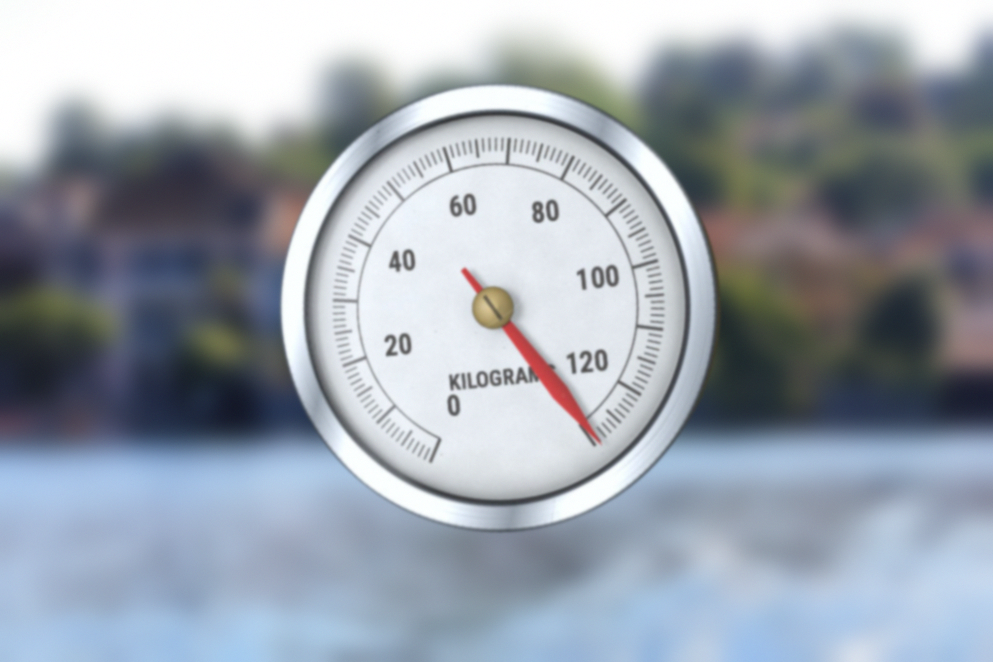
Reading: 129 kg
